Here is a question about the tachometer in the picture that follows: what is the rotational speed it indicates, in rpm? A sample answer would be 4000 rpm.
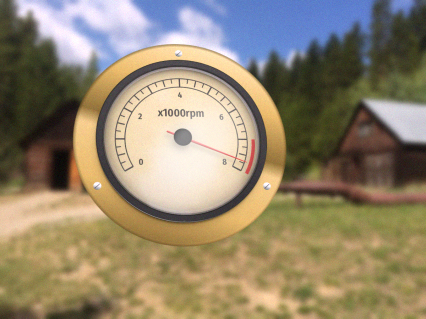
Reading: 7750 rpm
